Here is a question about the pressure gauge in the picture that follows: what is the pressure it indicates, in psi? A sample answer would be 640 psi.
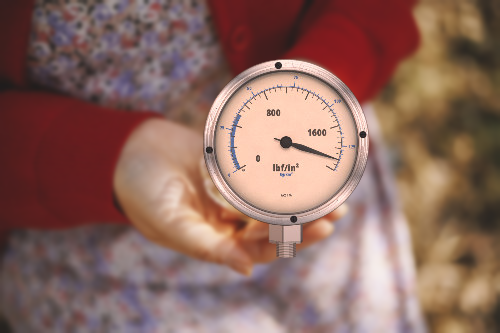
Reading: 1900 psi
